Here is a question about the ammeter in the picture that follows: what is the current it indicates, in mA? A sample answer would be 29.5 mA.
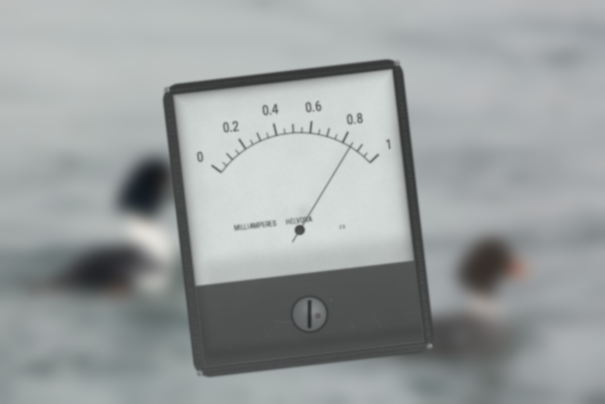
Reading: 0.85 mA
